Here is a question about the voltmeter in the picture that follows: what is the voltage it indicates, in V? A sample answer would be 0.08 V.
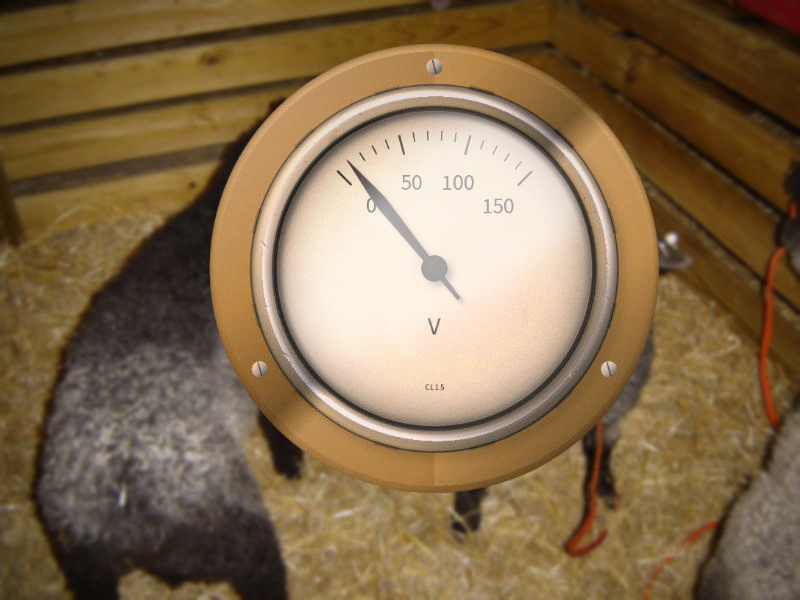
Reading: 10 V
